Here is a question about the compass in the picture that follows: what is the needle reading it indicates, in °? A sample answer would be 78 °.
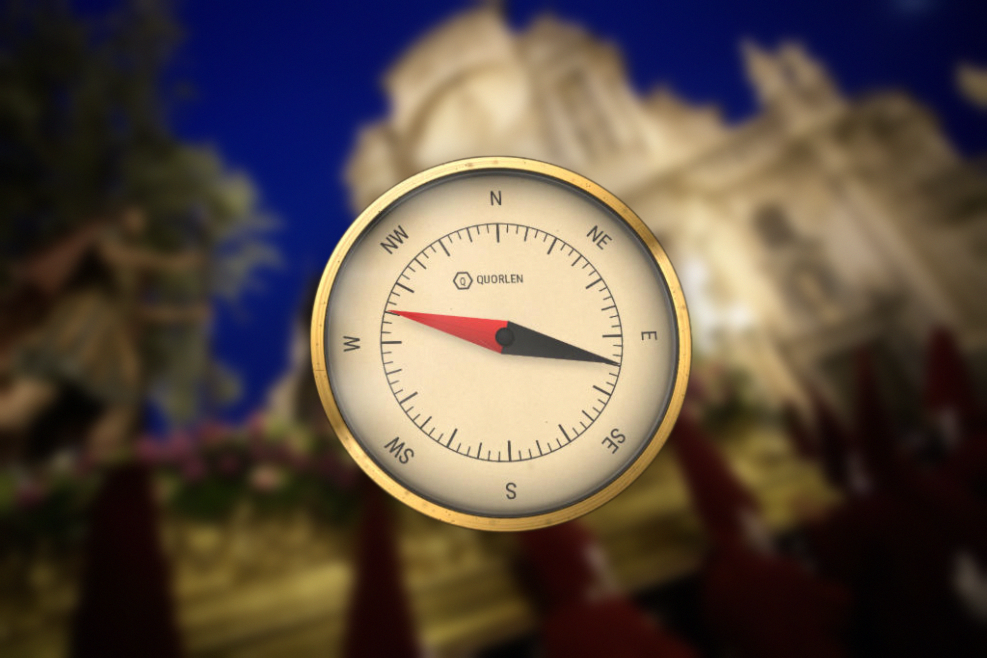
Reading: 285 °
